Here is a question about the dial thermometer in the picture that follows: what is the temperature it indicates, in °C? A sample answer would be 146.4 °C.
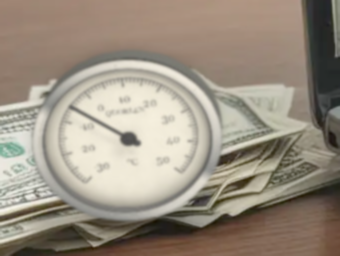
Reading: -5 °C
